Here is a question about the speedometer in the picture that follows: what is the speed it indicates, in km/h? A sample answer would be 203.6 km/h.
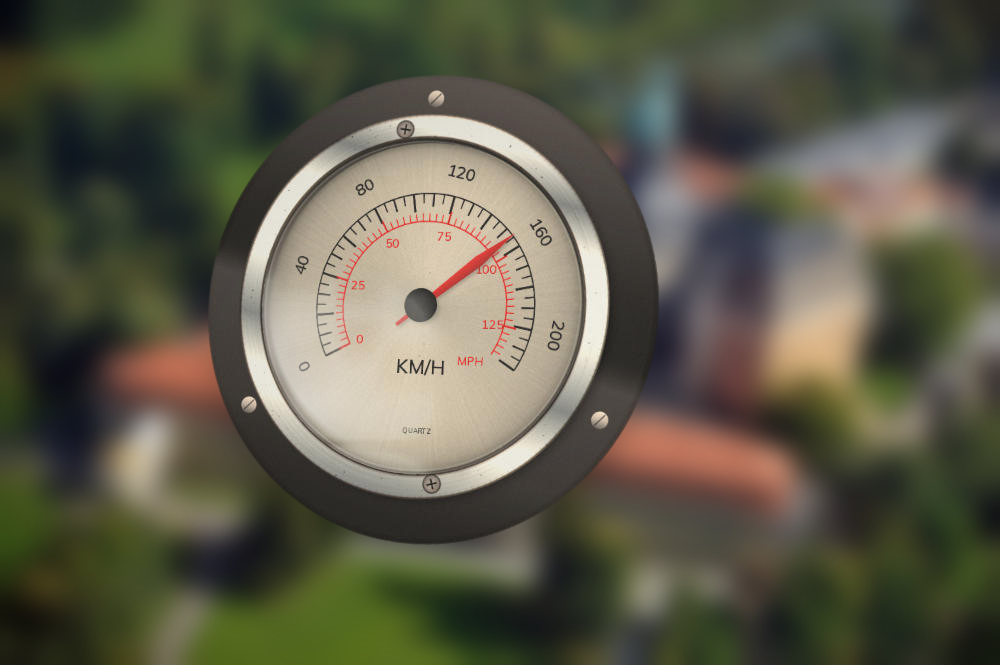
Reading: 155 km/h
